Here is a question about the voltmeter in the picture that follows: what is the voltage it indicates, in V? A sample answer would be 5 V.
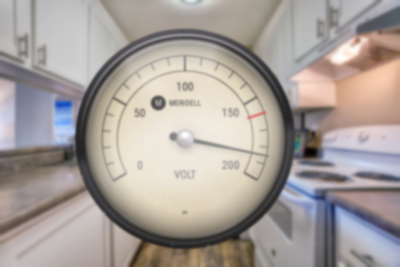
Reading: 185 V
